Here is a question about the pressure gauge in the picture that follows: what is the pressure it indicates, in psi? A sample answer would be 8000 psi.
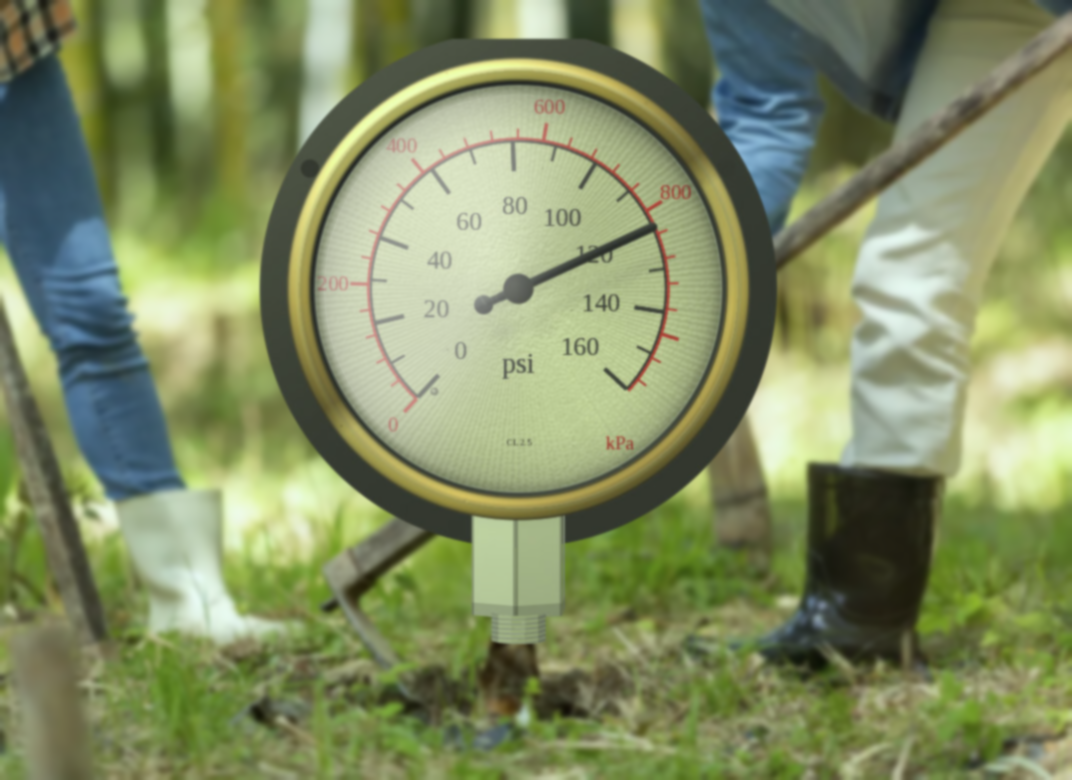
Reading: 120 psi
